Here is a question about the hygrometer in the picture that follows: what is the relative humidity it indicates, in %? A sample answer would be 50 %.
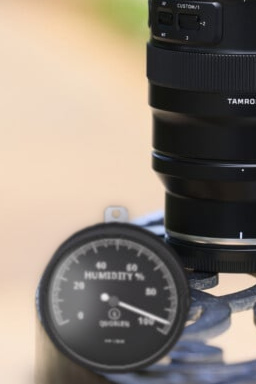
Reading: 95 %
